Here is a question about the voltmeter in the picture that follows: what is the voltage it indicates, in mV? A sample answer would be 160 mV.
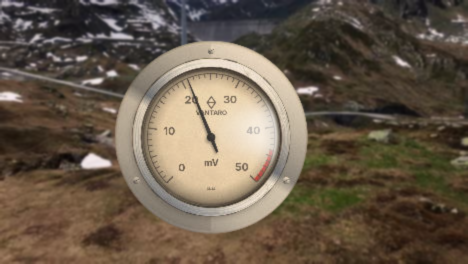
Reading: 21 mV
